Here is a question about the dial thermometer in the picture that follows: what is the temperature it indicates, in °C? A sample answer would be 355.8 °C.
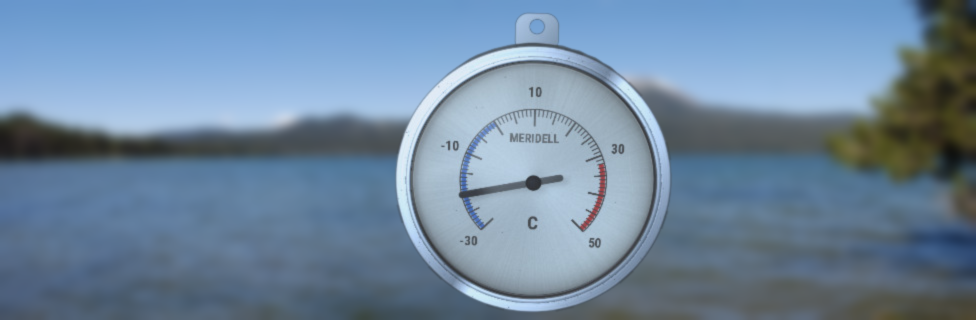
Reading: -20 °C
